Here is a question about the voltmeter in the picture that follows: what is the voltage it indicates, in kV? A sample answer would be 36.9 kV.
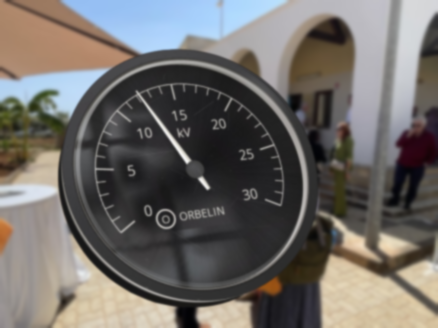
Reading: 12 kV
